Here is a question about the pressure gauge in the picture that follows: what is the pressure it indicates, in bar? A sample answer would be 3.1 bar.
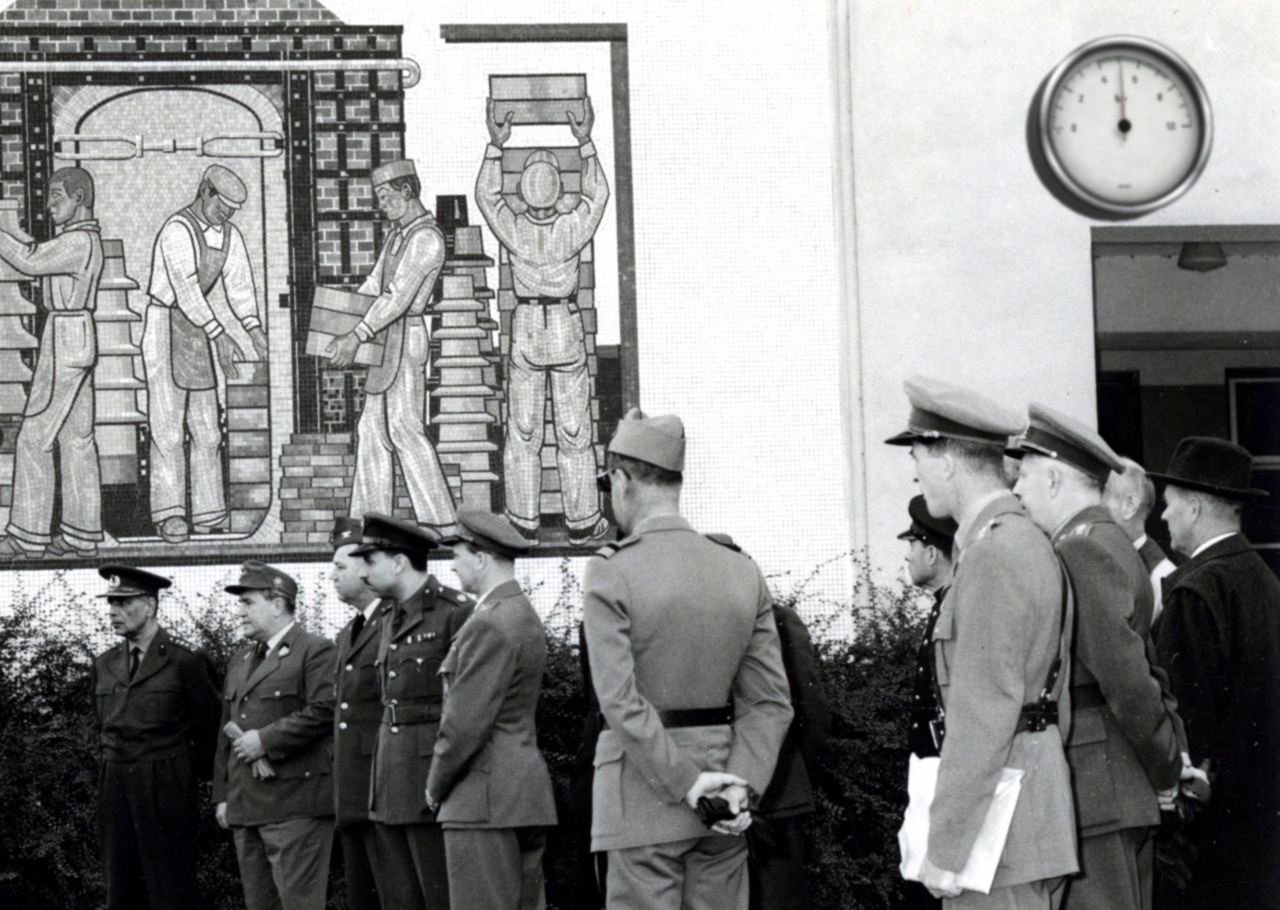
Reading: 5 bar
